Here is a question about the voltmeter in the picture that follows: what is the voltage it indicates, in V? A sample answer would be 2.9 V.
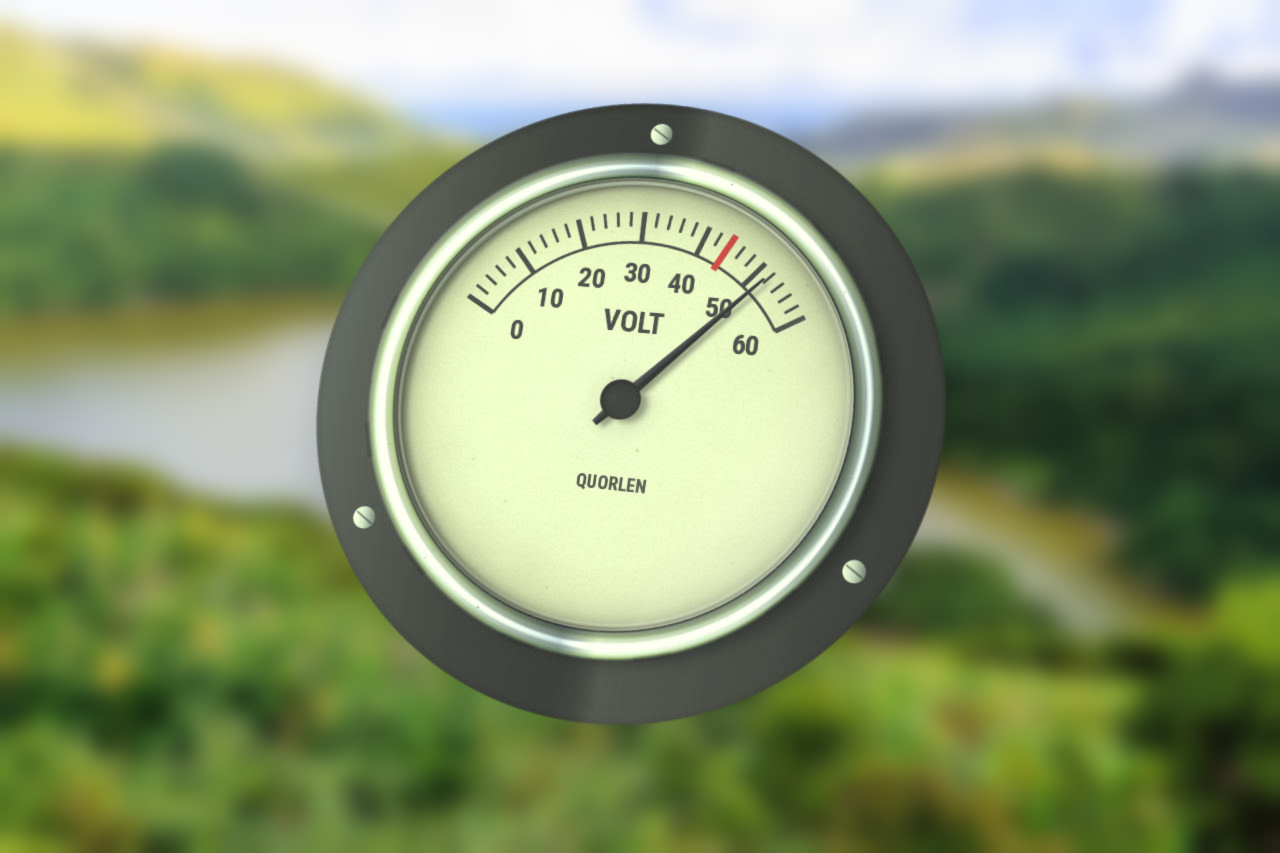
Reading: 52 V
